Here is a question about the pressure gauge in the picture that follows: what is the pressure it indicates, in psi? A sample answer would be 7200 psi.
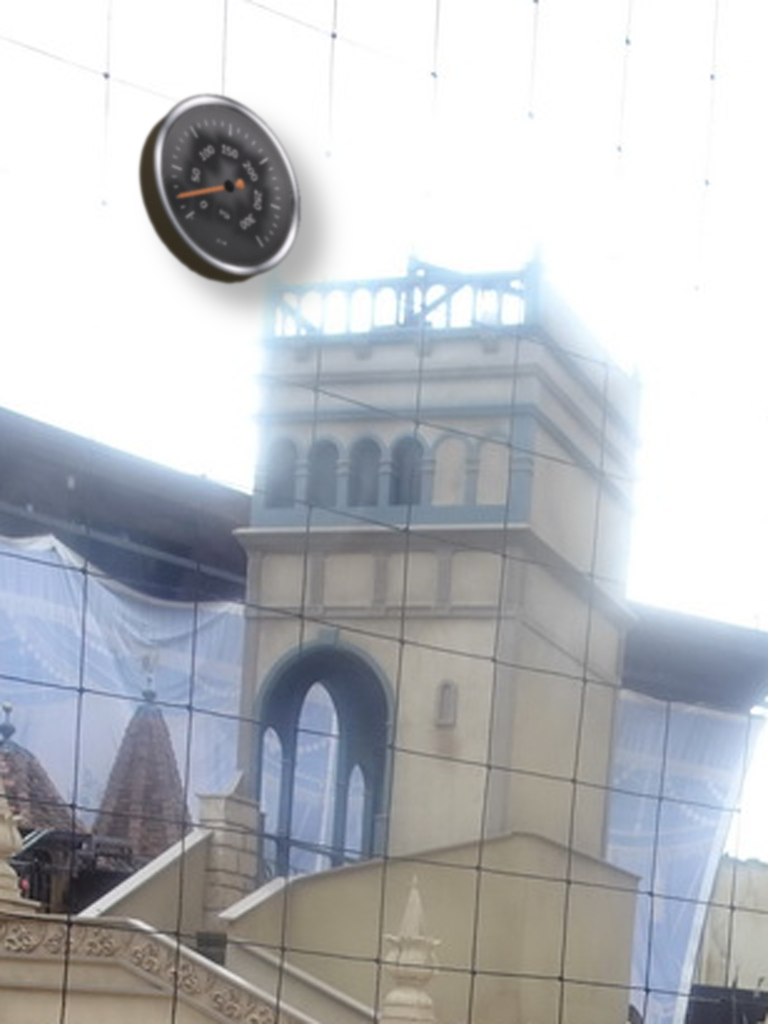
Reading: 20 psi
